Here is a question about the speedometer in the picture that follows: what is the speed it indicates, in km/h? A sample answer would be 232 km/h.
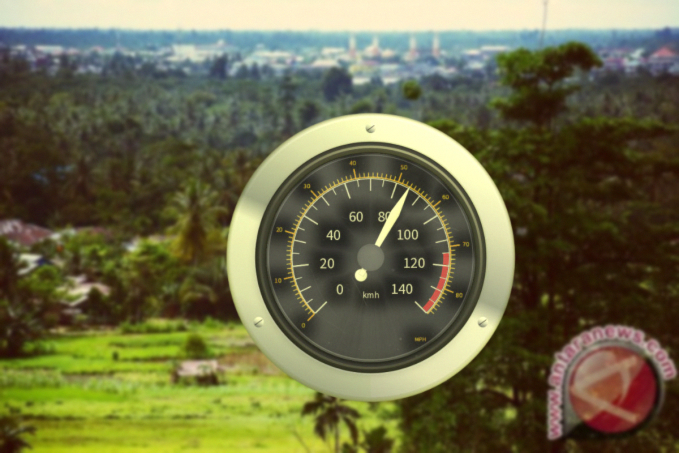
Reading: 85 km/h
